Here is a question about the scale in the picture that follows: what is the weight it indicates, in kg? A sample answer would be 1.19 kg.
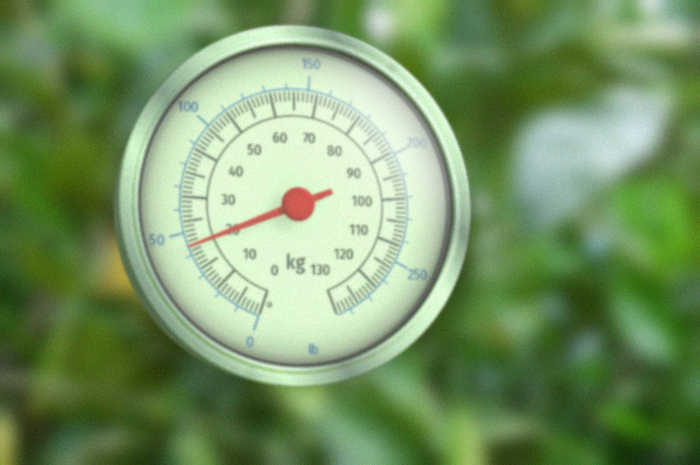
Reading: 20 kg
